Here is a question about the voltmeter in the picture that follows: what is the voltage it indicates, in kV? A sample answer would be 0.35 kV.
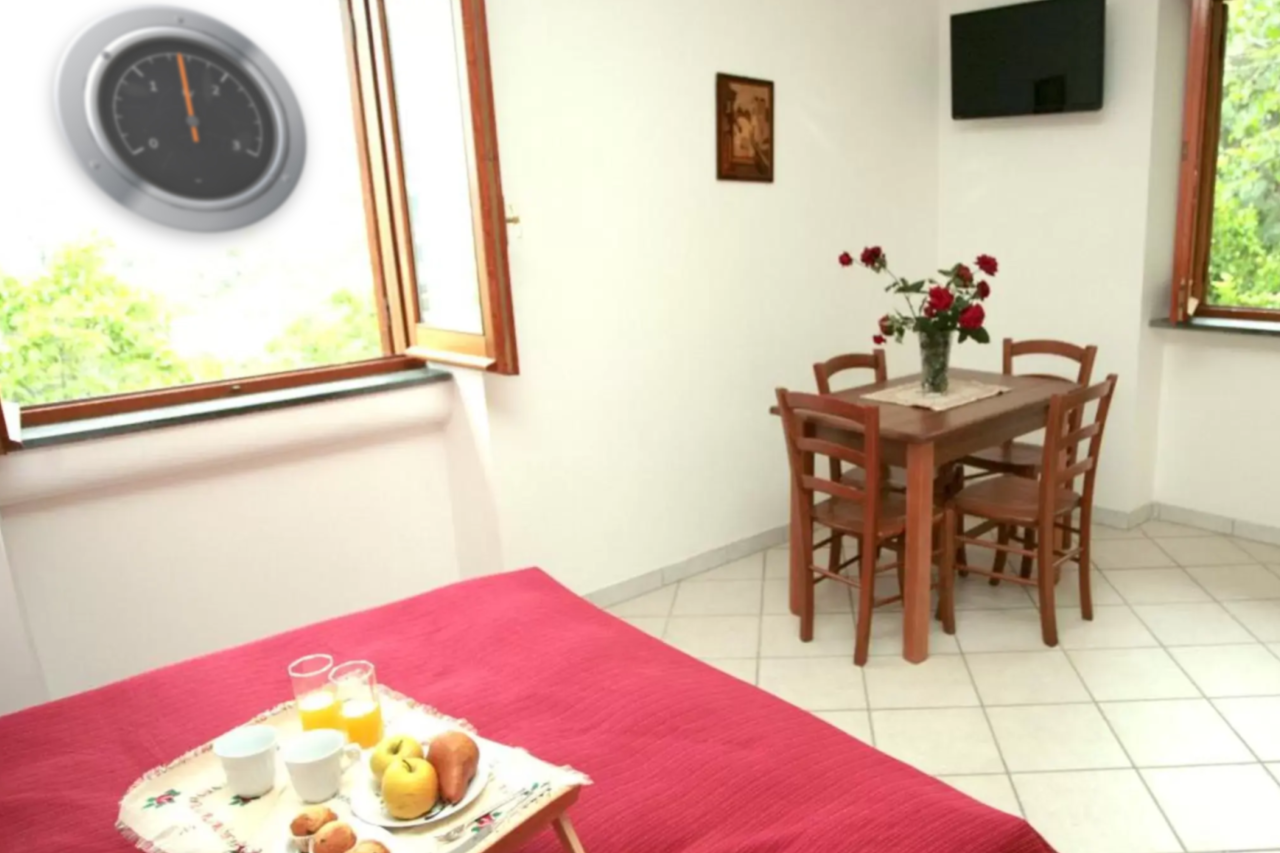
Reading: 1.5 kV
